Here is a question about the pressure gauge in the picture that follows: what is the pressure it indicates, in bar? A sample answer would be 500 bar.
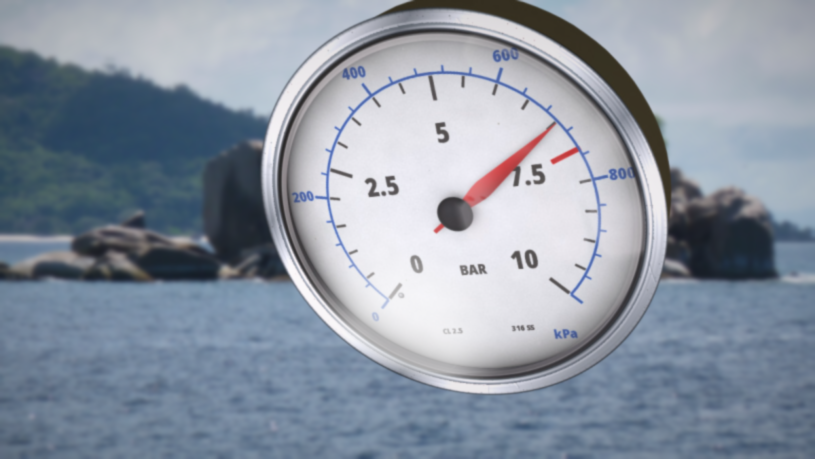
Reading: 7 bar
